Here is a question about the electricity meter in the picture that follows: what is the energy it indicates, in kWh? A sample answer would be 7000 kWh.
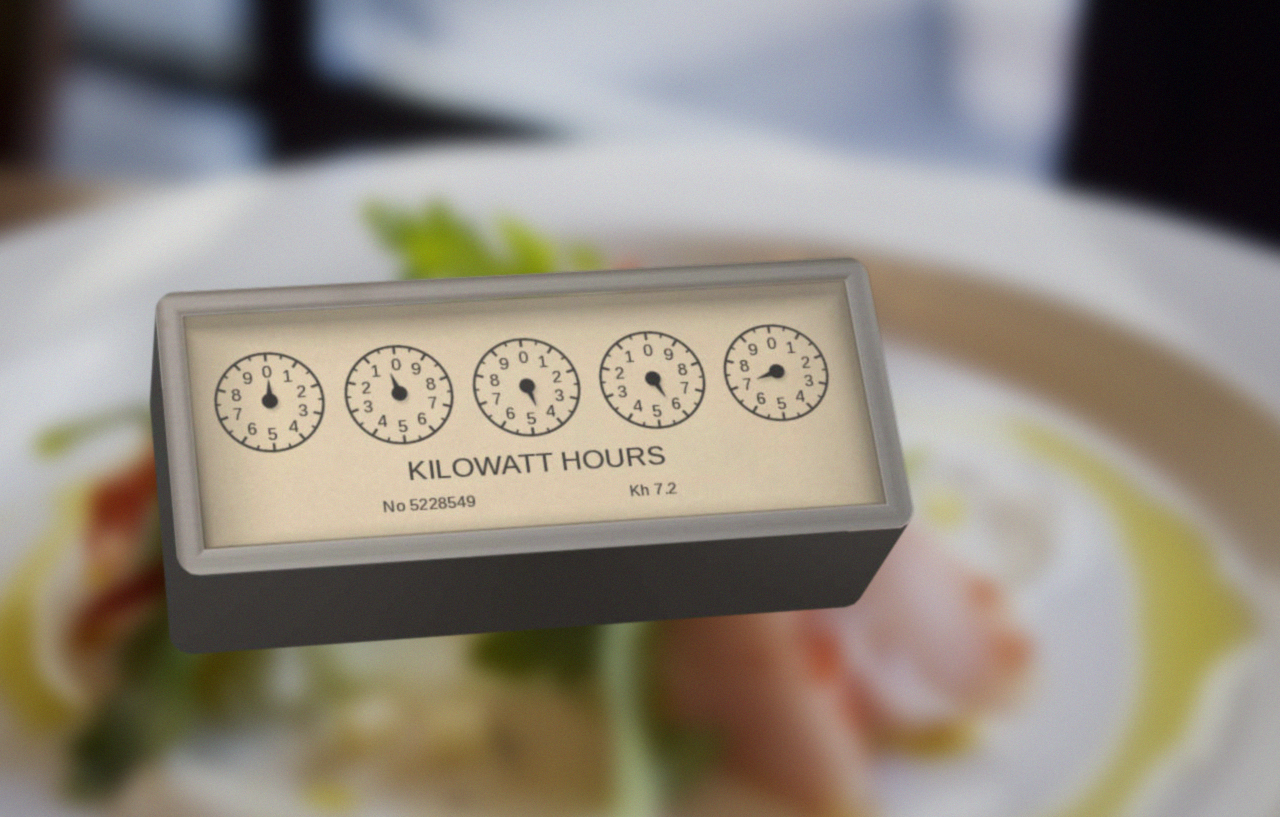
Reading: 457 kWh
